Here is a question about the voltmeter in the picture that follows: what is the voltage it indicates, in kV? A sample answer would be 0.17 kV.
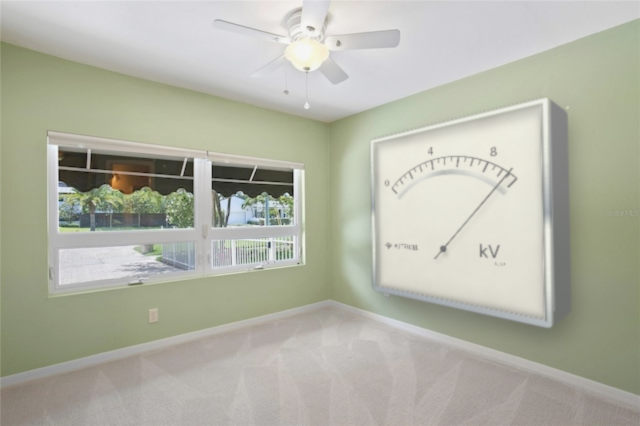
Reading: 9.5 kV
